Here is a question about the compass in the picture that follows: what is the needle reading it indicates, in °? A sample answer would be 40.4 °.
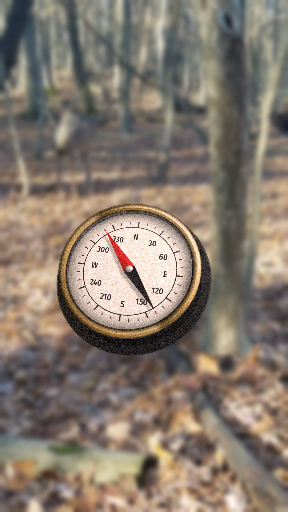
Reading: 320 °
